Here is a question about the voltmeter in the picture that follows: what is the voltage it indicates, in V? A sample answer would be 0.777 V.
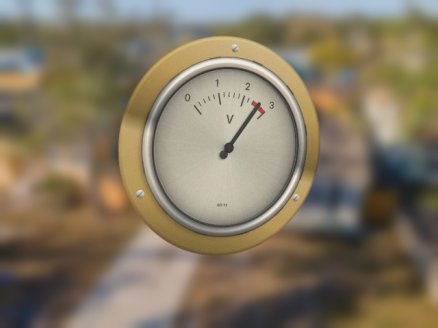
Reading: 2.6 V
